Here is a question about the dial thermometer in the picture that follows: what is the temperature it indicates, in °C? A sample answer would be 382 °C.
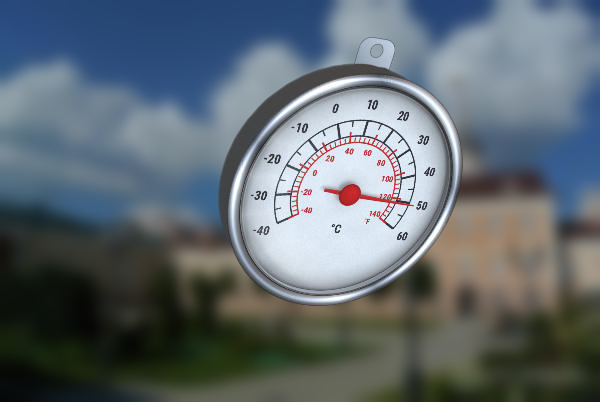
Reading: 50 °C
